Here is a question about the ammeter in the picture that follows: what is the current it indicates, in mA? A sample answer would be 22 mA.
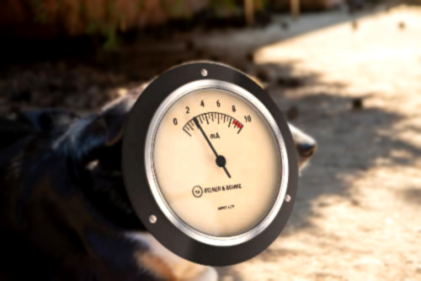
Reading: 2 mA
